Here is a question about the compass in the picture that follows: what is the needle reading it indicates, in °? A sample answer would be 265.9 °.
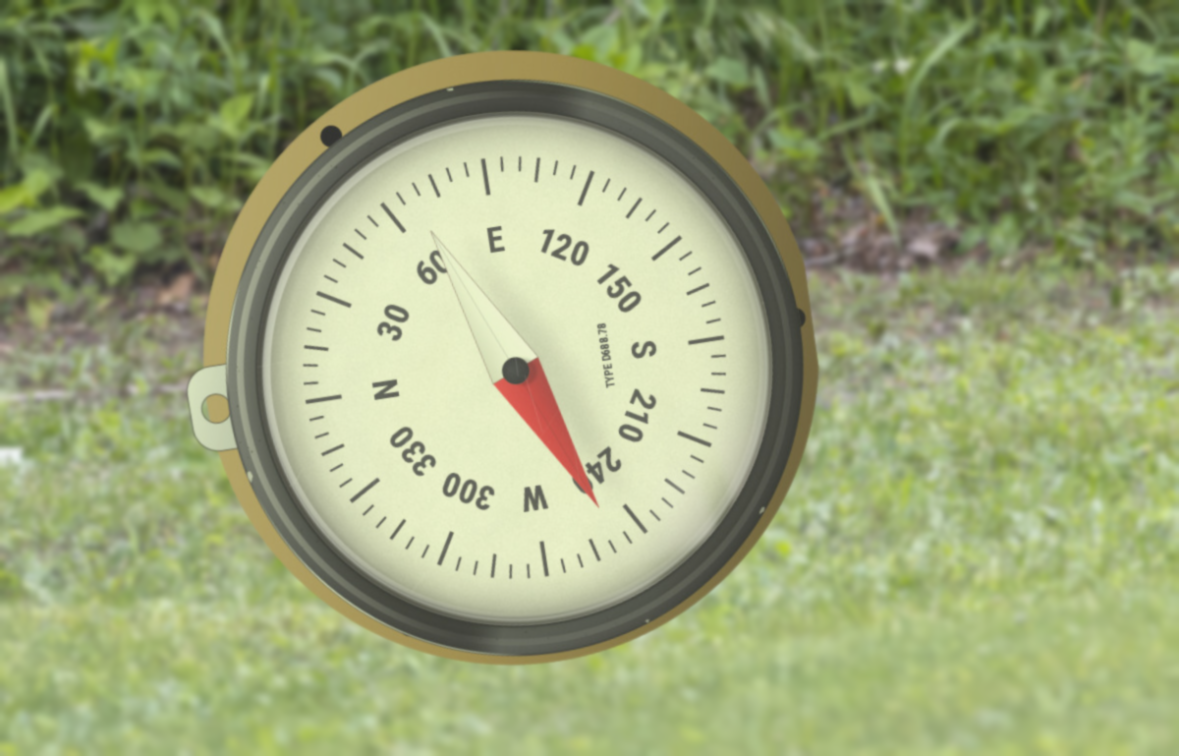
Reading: 247.5 °
